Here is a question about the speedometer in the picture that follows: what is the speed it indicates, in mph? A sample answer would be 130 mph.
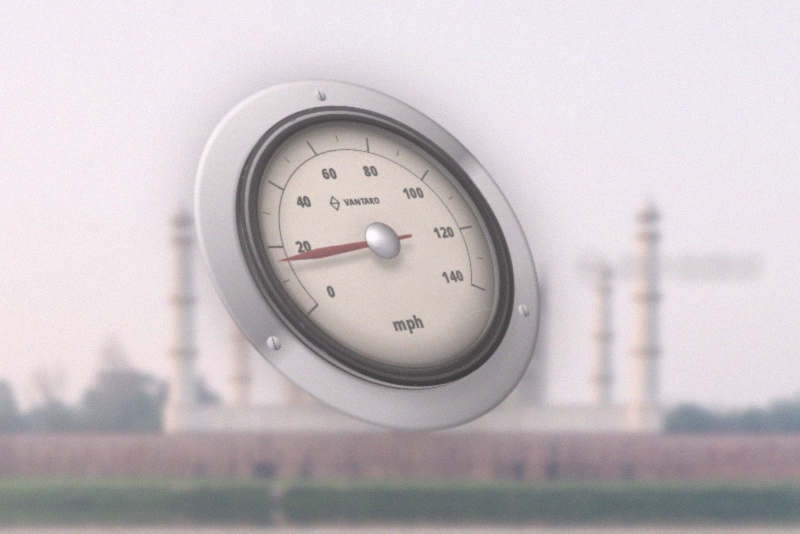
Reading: 15 mph
